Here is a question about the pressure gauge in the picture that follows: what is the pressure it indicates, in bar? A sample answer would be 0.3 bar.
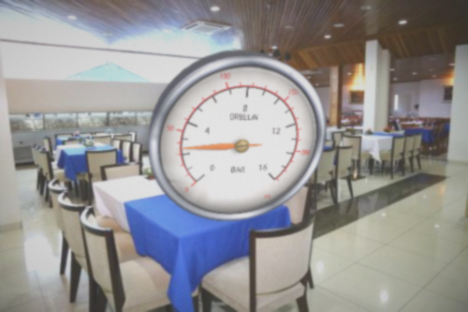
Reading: 2.5 bar
